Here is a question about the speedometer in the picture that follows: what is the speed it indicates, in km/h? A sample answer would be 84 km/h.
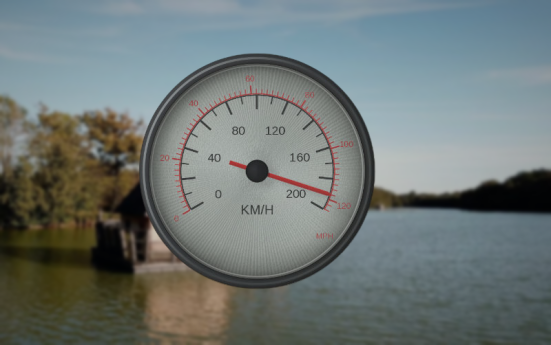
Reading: 190 km/h
